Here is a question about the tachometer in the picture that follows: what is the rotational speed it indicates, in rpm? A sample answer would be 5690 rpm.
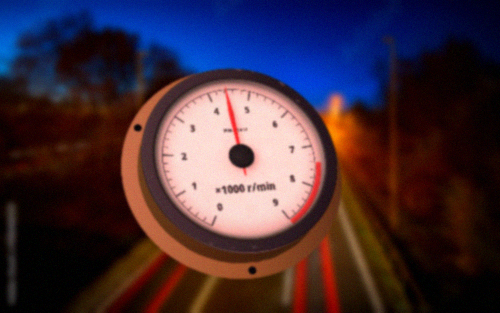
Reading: 4400 rpm
